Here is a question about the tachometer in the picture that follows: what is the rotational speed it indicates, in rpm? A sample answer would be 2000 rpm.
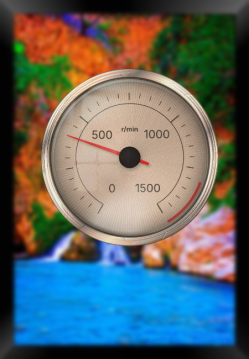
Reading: 400 rpm
